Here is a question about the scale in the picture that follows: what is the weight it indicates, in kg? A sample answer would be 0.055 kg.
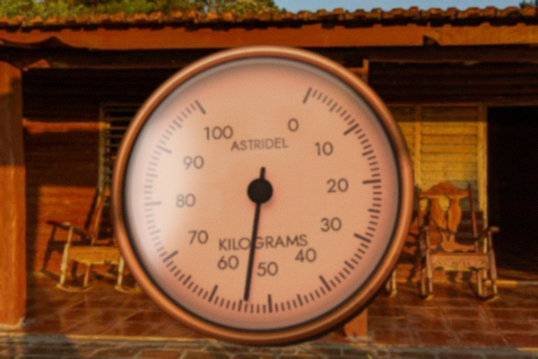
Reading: 54 kg
